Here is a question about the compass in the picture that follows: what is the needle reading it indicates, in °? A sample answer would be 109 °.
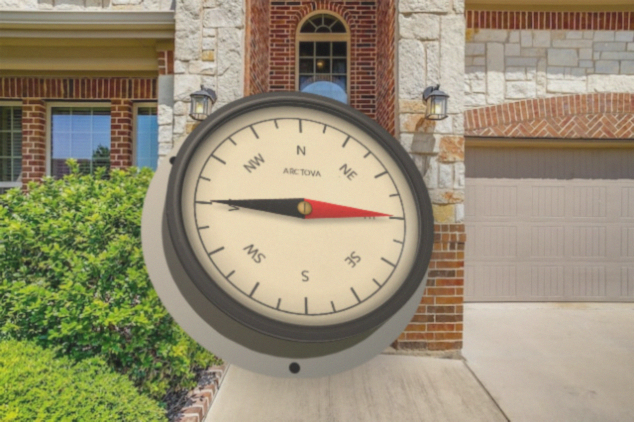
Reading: 90 °
